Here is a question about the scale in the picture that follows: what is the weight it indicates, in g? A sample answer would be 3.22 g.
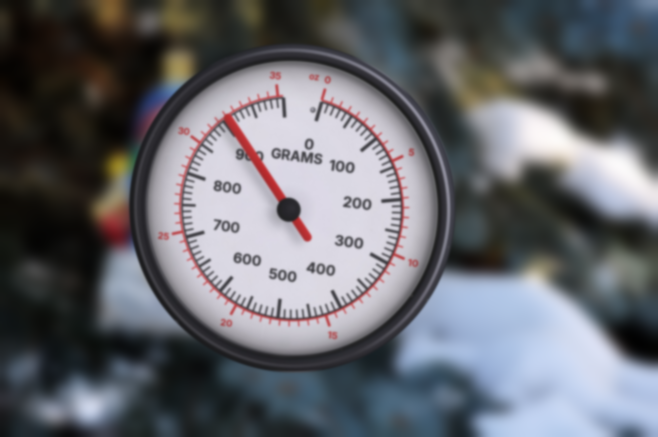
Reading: 910 g
